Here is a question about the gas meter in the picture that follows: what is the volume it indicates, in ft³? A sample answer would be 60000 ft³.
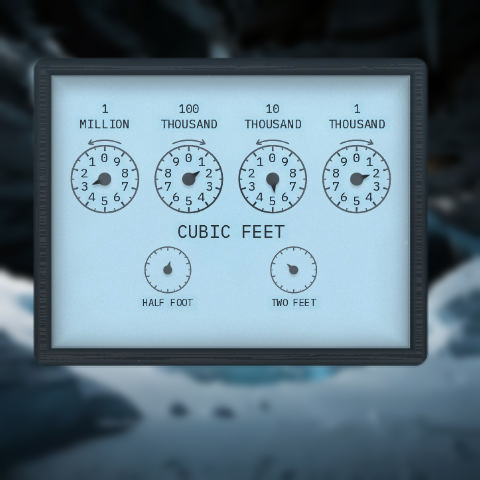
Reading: 315200 ft³
